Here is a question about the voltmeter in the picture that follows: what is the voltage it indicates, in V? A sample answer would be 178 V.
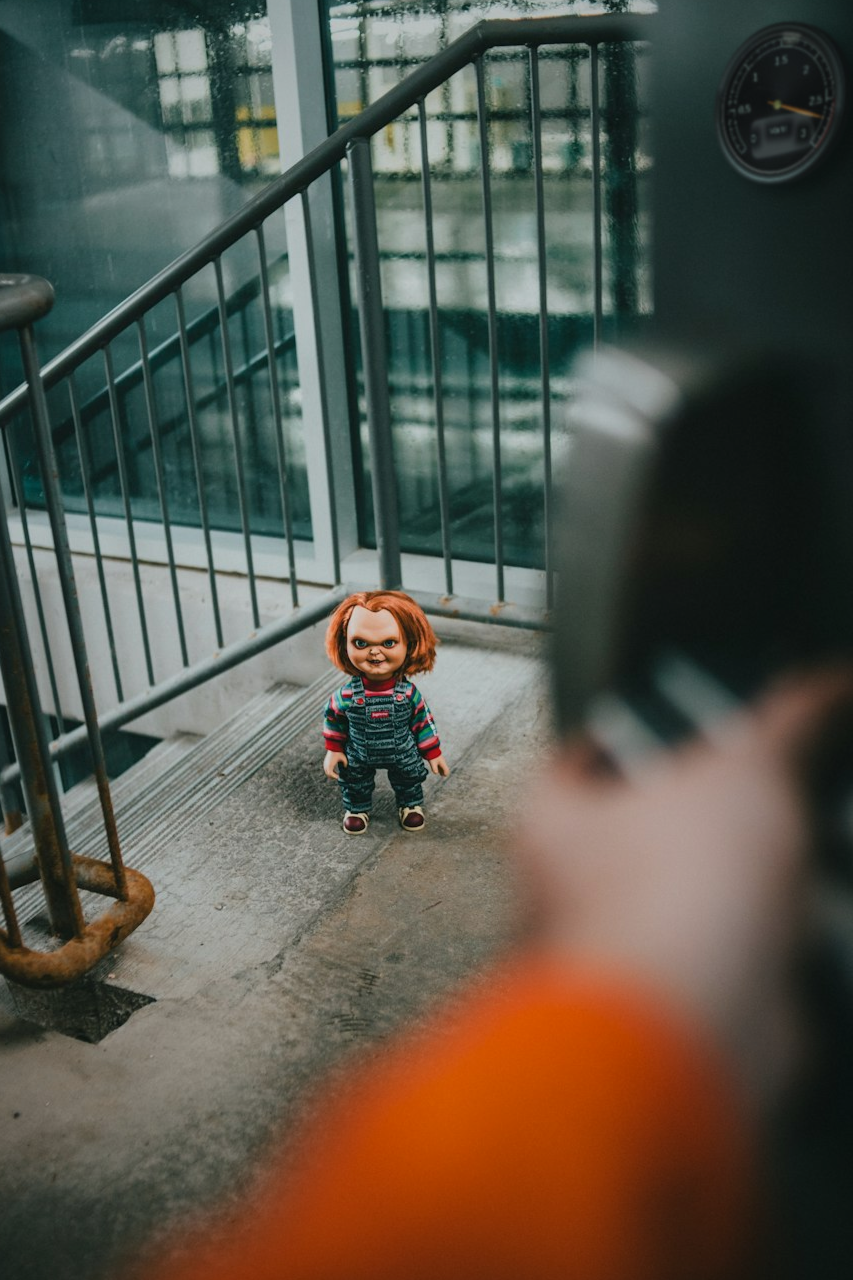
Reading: 2.7 V
